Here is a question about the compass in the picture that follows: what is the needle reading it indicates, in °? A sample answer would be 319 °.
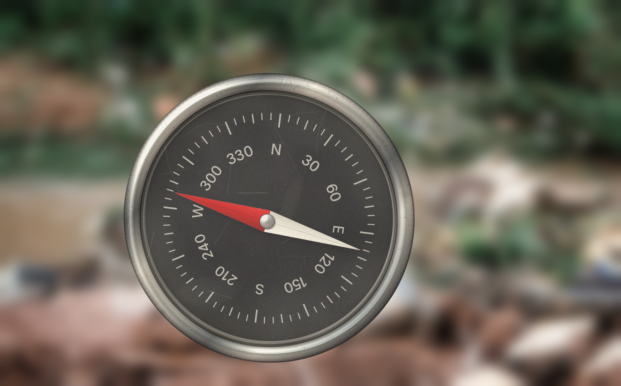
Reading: 280 °
